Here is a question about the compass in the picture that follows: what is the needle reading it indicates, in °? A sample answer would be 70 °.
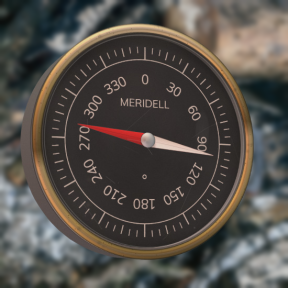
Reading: 280 °
